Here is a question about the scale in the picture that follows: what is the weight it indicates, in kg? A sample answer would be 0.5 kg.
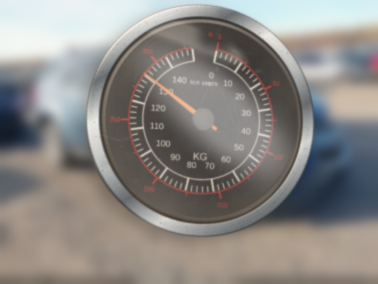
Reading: 130 kg
